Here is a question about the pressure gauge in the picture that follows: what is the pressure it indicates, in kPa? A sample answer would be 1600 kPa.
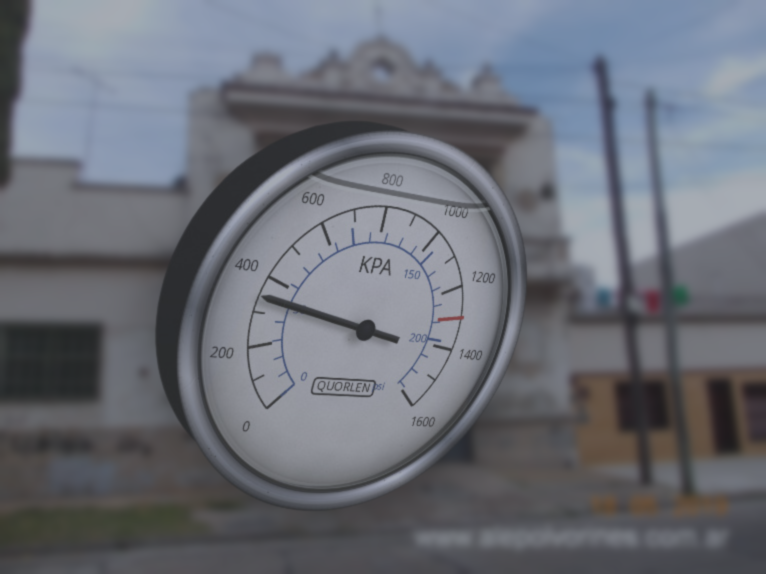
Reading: 350 kPa
